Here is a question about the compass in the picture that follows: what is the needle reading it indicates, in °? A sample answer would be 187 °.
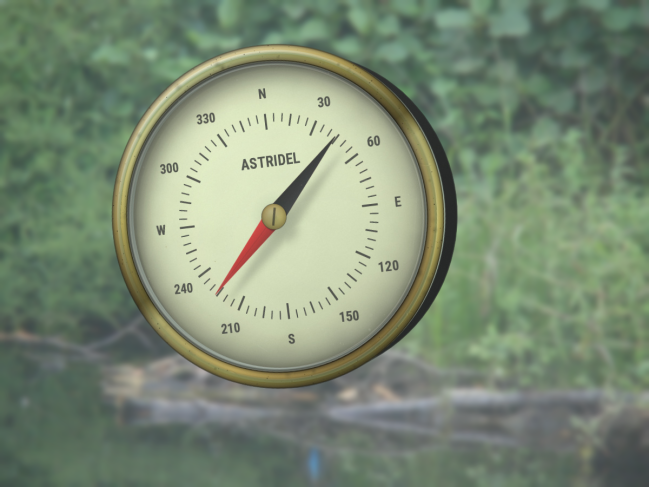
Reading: 225 °
